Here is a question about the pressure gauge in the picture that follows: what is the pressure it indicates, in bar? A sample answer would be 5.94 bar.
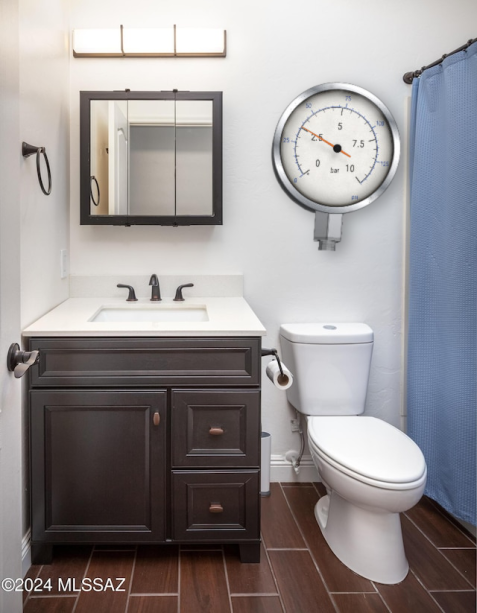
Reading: 2.5 bar
